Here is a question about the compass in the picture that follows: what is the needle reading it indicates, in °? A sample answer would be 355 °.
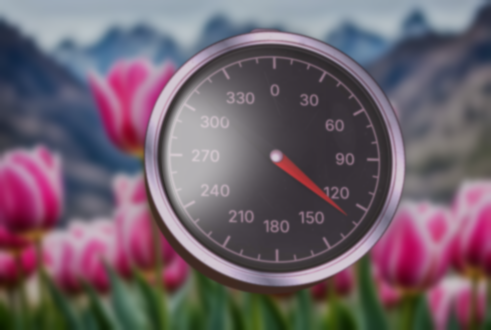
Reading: 130 °
